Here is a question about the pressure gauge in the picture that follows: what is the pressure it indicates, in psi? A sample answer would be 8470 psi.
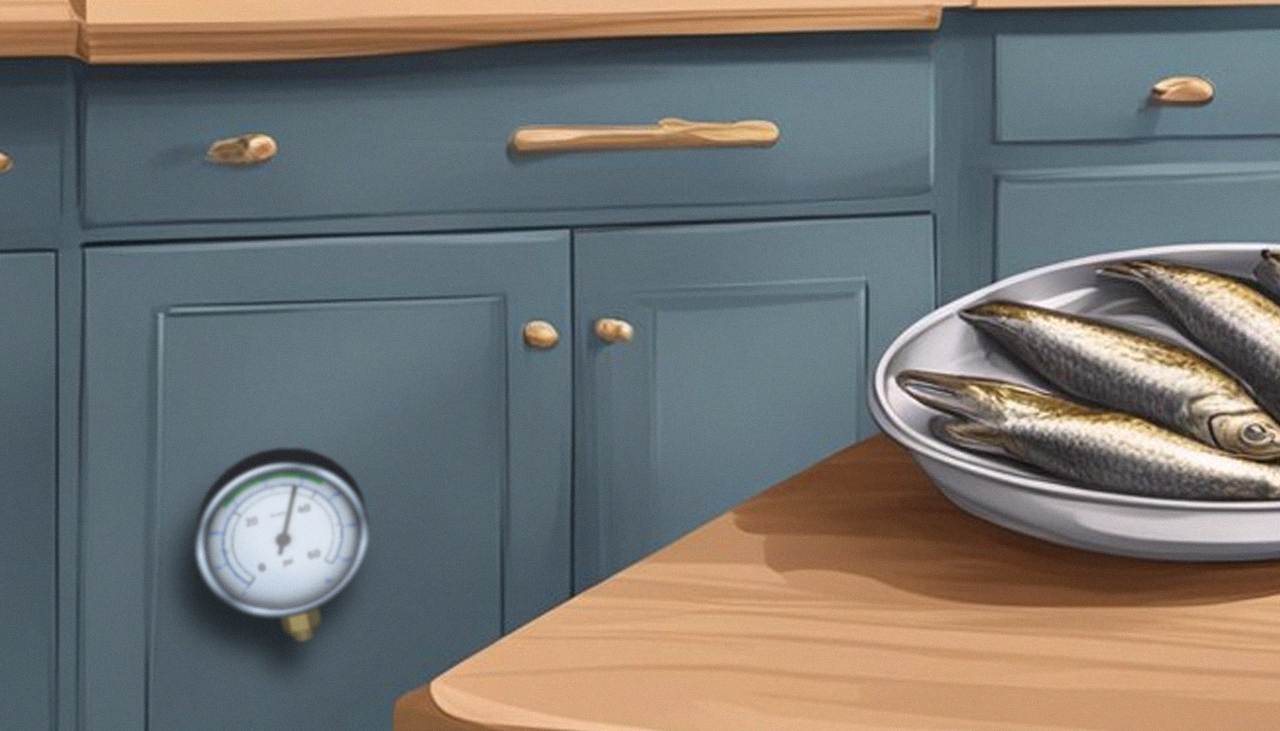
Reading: 35 psi
